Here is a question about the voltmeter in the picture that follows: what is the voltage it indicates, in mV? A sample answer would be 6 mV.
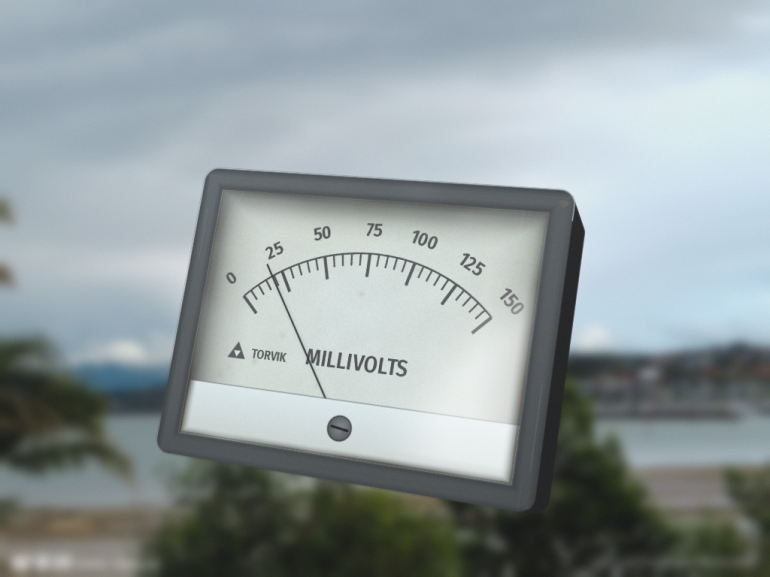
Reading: 20 mV
